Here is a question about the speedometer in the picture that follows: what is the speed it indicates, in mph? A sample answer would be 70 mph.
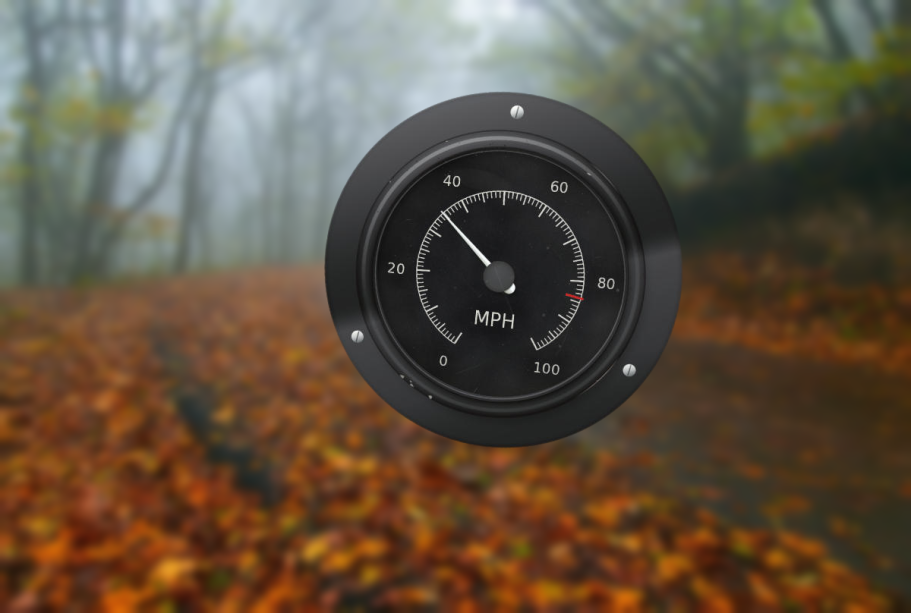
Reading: 35 mph
